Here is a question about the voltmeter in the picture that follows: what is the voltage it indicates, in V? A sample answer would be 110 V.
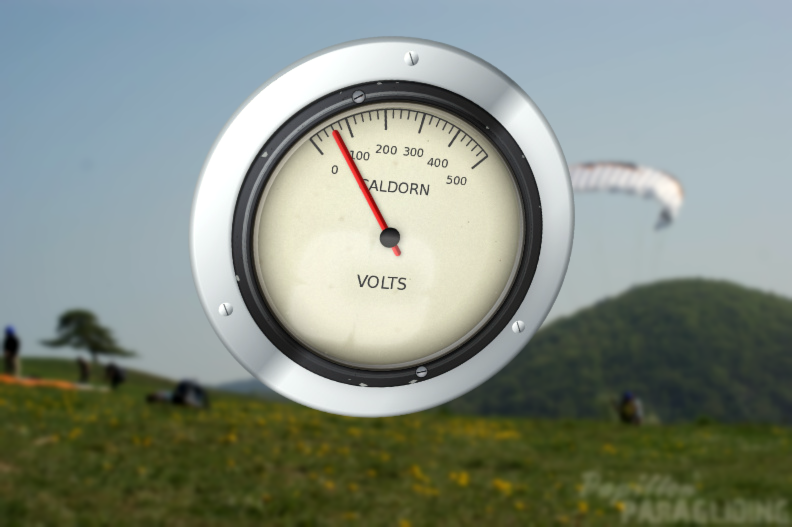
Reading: 60 V
